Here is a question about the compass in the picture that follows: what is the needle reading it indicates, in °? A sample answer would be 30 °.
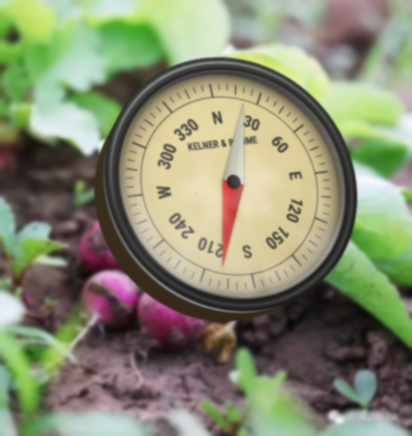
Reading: 200 °
